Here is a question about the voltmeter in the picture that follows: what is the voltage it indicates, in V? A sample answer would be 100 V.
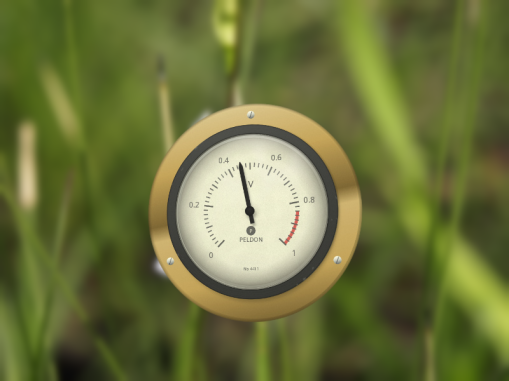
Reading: 0.46 V
